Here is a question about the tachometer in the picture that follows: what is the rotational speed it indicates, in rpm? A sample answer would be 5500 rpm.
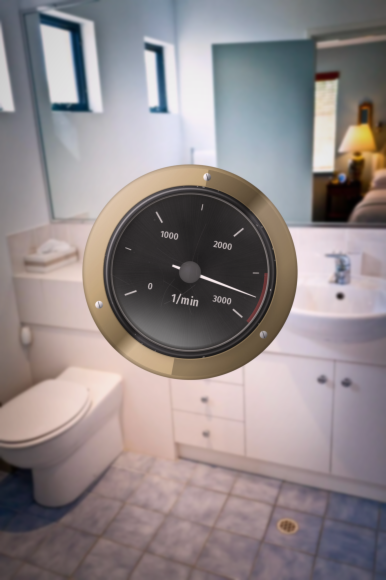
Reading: 2750 rpm
